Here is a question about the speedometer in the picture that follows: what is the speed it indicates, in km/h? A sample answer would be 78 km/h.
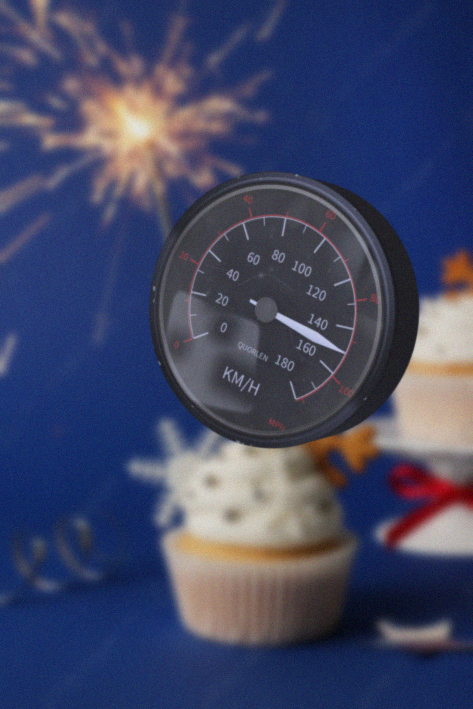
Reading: 150 km/h
